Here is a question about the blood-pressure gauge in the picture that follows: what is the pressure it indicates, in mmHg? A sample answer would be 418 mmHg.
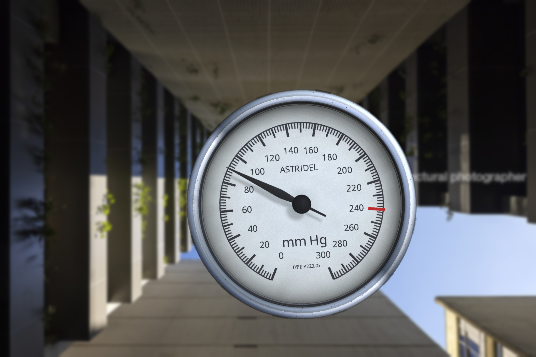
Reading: 90 mmHg
